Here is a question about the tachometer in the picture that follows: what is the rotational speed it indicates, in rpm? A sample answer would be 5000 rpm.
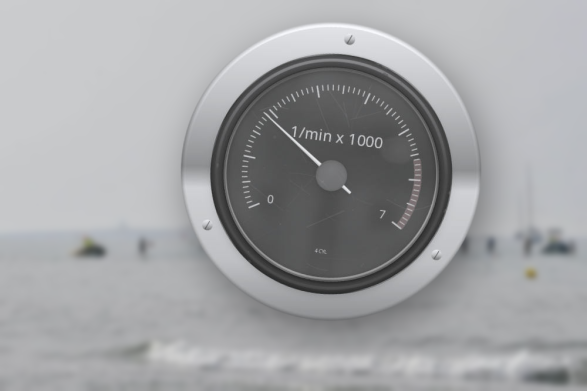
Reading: 1900 rpm
